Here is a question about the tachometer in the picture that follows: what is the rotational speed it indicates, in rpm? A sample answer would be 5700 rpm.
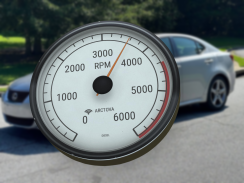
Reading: 3600 rpm
